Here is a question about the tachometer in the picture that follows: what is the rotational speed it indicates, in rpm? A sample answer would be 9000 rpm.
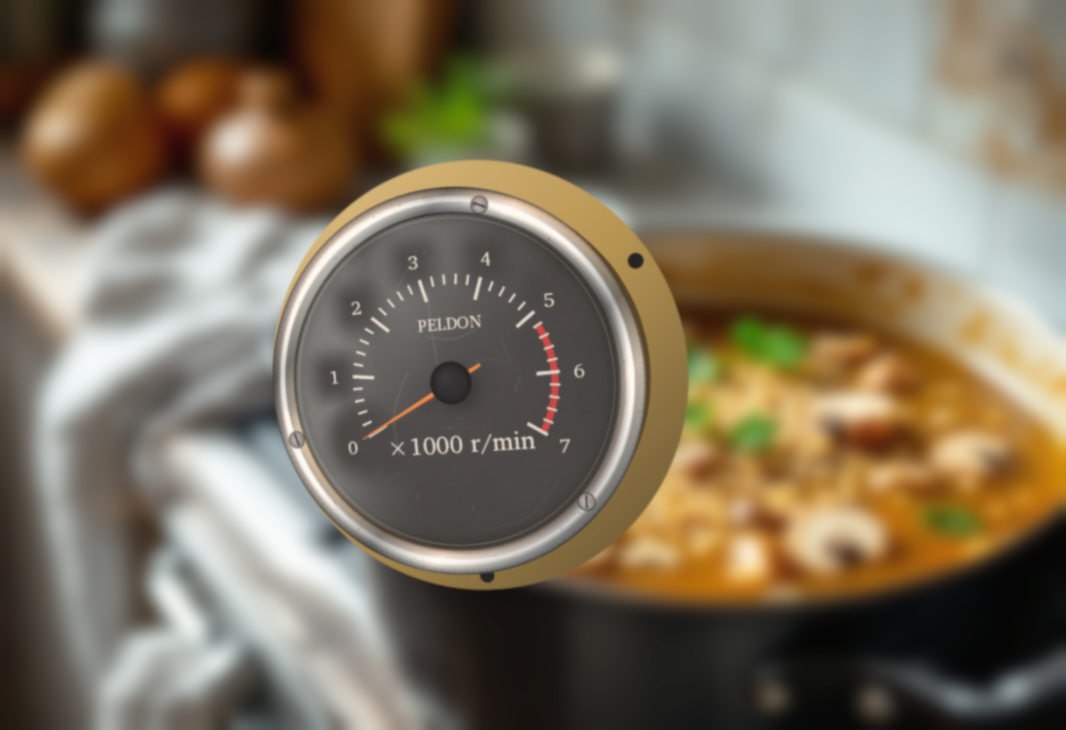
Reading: 0 rpm
